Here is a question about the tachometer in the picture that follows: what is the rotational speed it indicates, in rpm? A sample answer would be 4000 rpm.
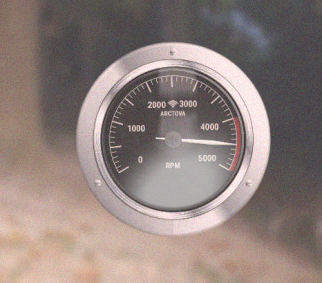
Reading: 4500 rpm
